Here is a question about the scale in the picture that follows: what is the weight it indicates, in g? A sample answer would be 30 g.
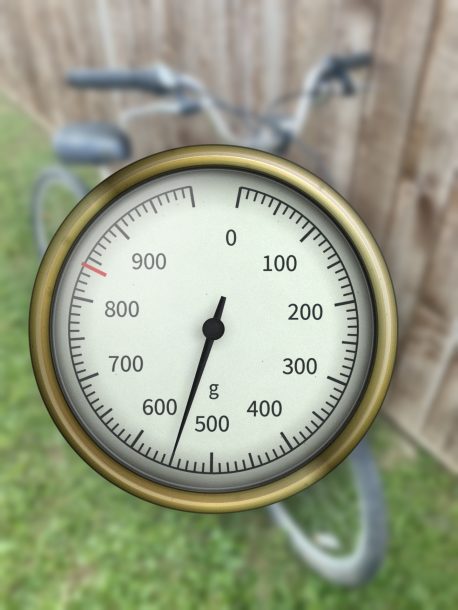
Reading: 550 g
